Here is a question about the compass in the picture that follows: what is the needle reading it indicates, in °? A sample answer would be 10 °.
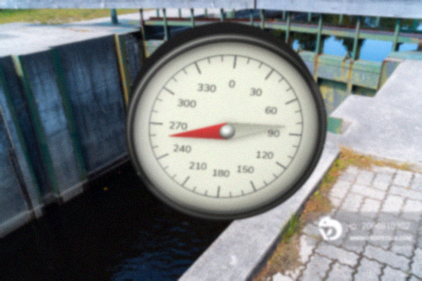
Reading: 260 °
